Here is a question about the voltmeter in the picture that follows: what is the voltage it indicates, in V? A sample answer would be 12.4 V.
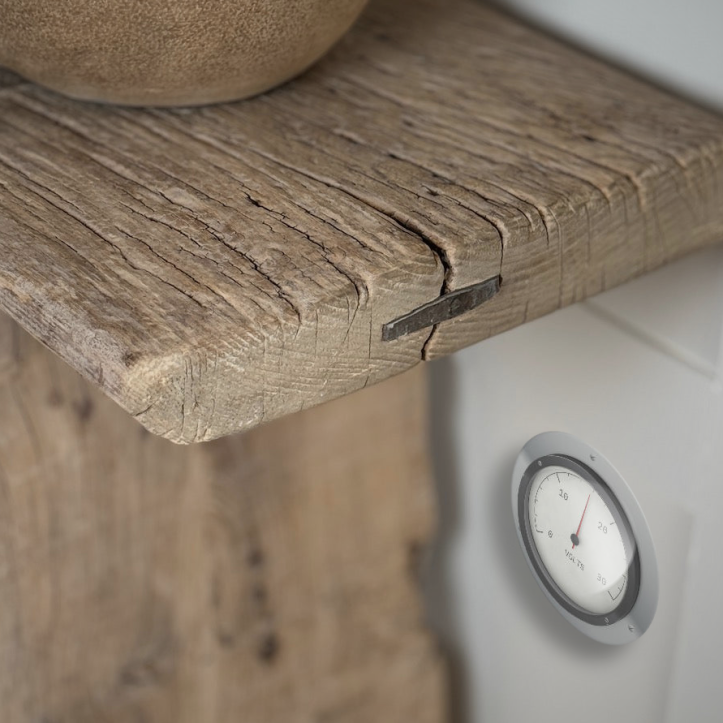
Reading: 16 V
